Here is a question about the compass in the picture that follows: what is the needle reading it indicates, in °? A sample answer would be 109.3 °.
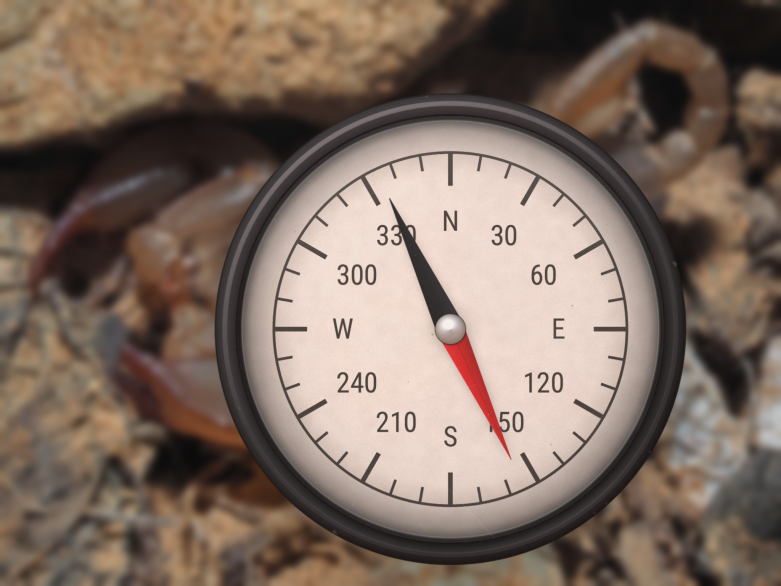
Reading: 155 °
